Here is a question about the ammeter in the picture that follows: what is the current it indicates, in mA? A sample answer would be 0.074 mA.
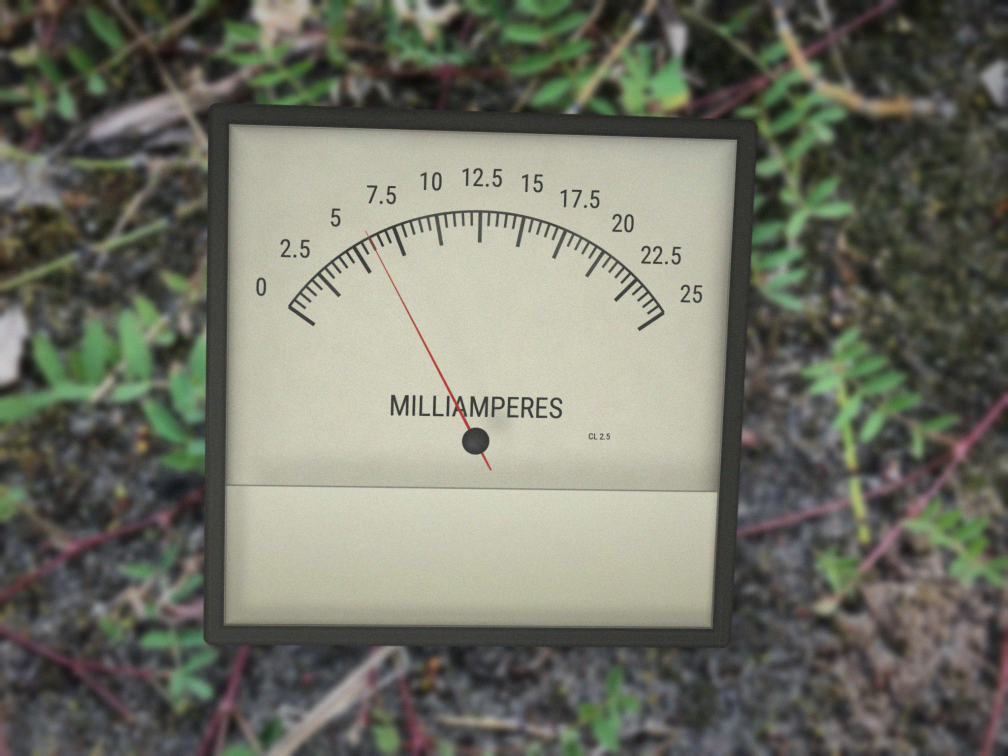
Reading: 6 mA
